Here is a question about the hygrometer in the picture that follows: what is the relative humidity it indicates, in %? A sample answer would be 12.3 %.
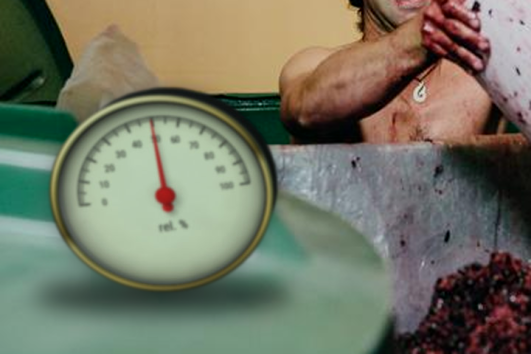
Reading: 50 %
